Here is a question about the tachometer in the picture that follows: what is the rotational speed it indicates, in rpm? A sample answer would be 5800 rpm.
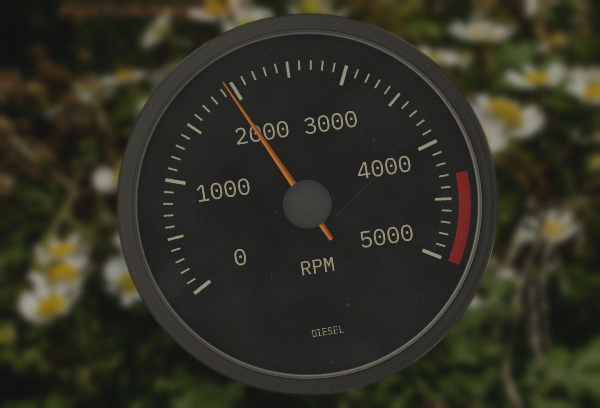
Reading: 1950 rpm
